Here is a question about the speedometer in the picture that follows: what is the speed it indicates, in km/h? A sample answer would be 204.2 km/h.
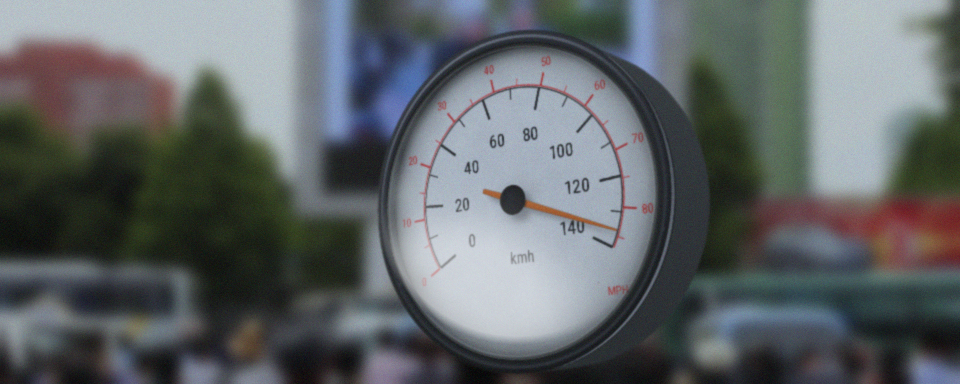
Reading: 135 km/h
